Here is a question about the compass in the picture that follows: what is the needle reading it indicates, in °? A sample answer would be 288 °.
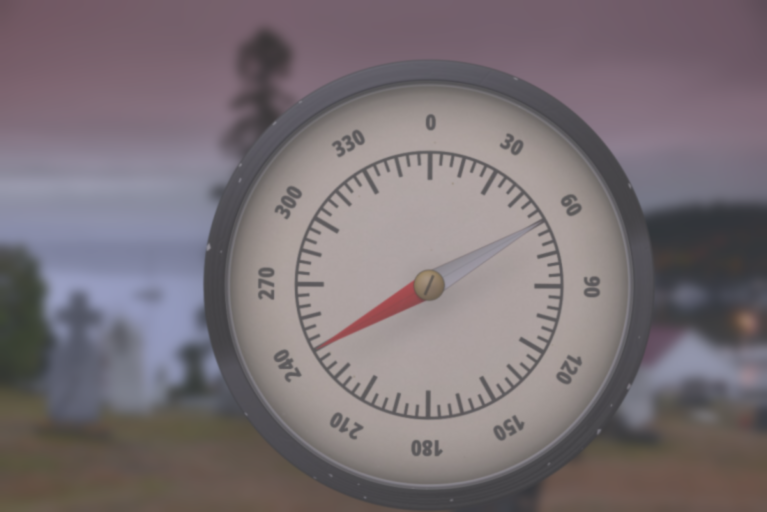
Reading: 240 °
